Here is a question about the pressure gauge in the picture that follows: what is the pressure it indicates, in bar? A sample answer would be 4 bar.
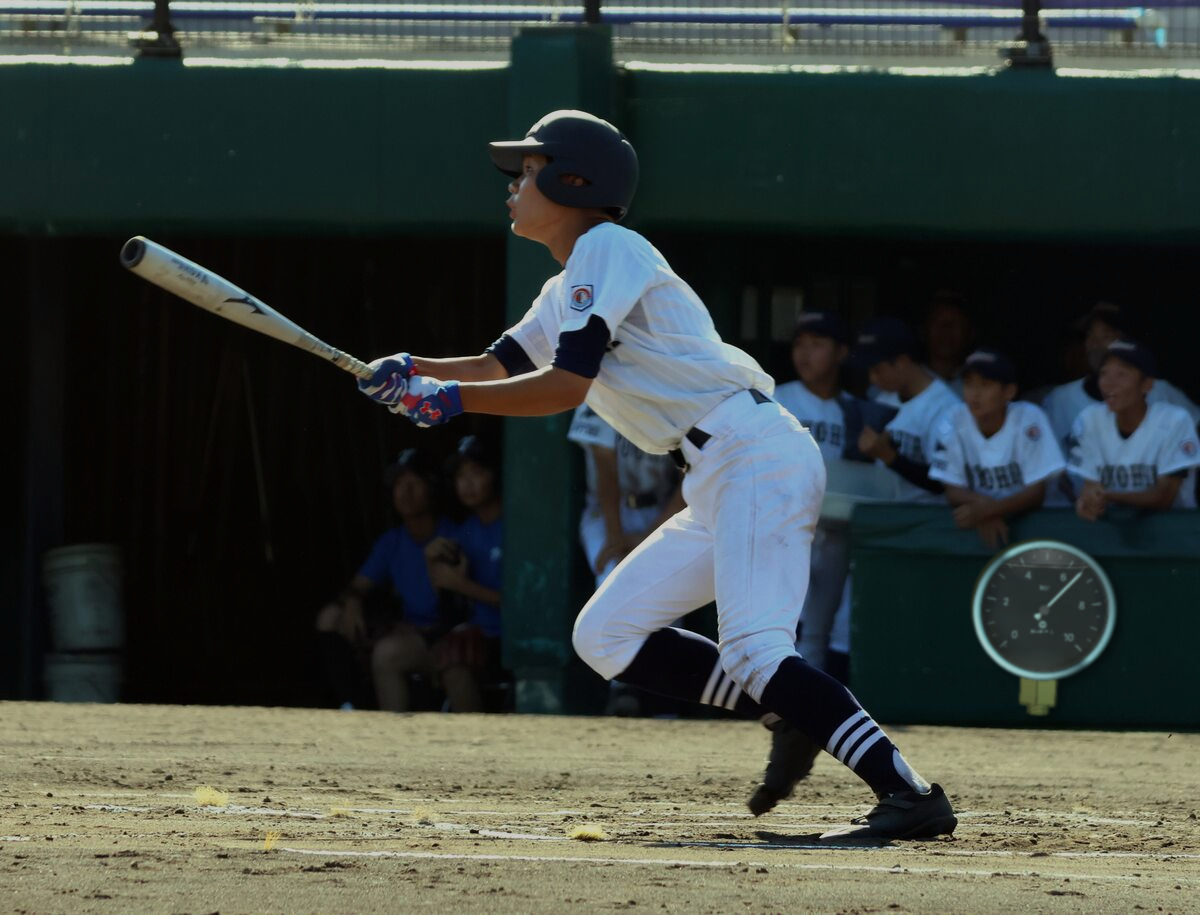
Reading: 6.5 bar
